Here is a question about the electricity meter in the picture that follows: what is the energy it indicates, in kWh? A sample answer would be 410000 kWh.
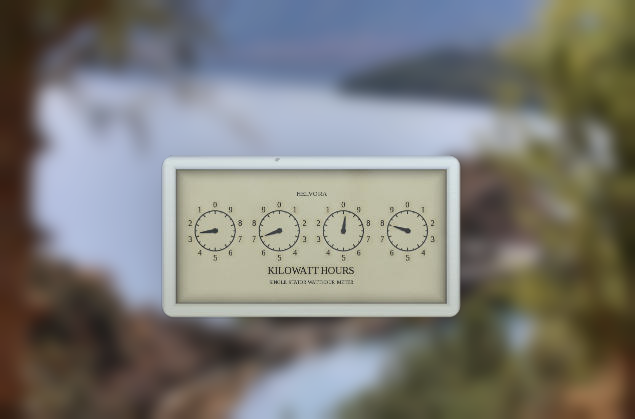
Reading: 2698 kWh
